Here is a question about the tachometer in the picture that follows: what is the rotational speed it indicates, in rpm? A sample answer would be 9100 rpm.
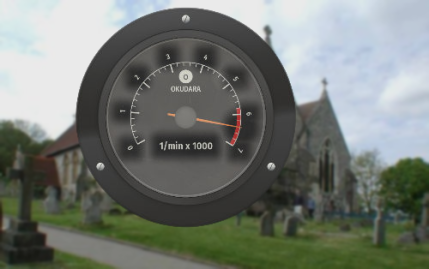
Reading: 6400 rpm
